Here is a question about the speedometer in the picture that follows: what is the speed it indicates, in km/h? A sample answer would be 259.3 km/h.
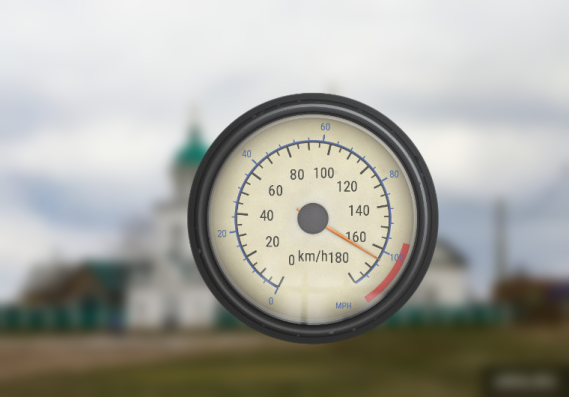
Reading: 165 km/h
